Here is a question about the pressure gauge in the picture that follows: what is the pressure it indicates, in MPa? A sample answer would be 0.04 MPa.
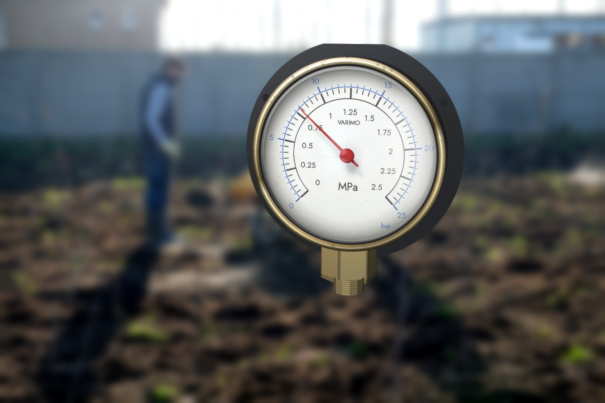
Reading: 0.8 MPa
